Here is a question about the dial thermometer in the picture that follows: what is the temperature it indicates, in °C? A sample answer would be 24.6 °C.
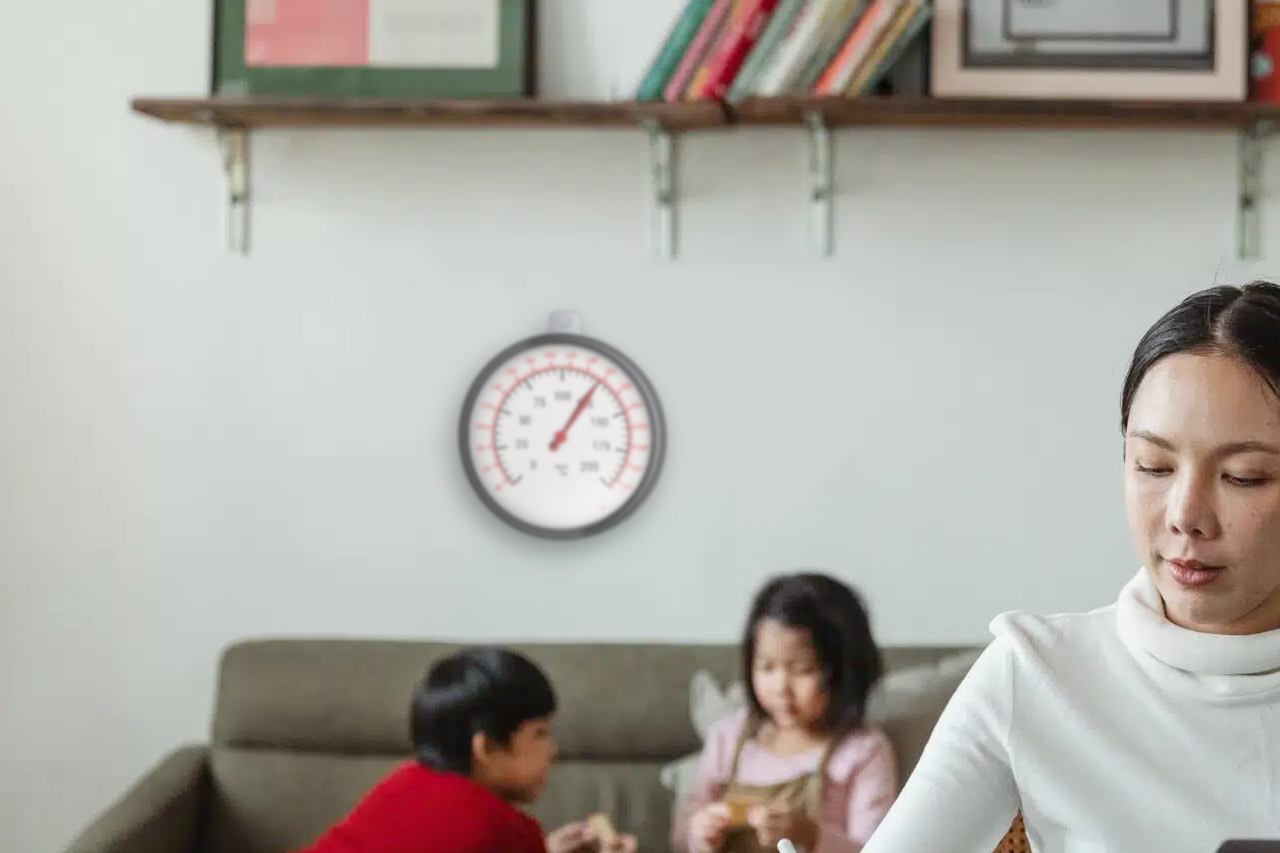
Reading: 125 °C
